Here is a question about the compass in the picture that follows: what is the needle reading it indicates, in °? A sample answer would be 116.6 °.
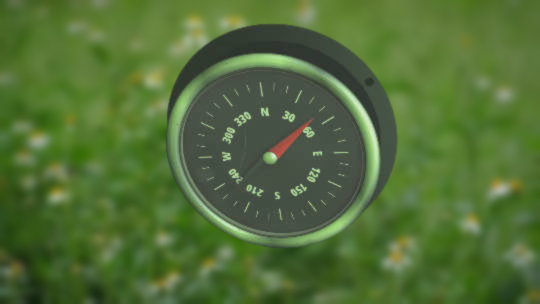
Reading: 50 °
